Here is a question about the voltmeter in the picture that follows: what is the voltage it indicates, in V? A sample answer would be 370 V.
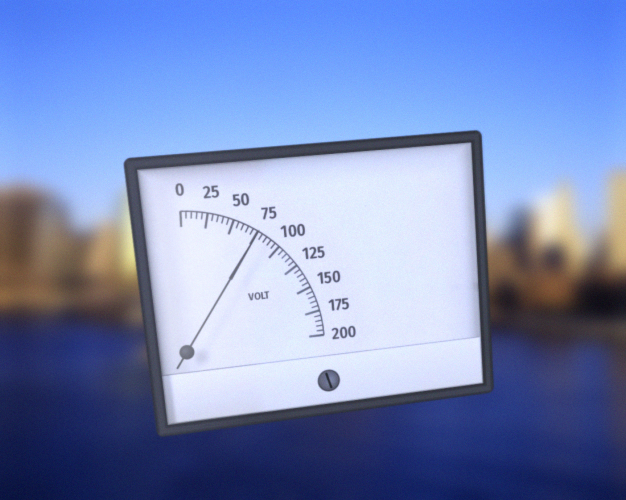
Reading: 75 V
